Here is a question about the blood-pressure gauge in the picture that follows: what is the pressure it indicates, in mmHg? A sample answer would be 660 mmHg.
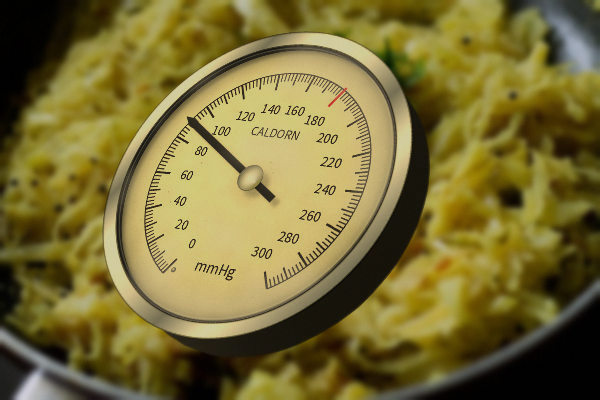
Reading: 90 mmHg
